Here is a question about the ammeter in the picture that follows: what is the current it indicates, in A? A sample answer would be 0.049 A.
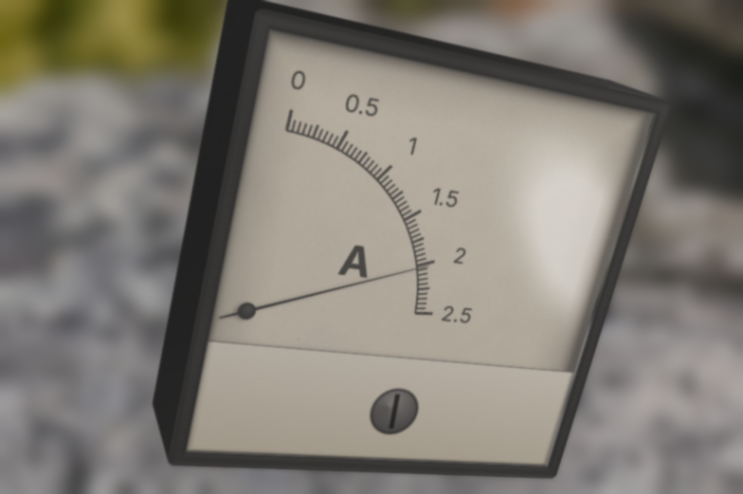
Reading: 2 A
